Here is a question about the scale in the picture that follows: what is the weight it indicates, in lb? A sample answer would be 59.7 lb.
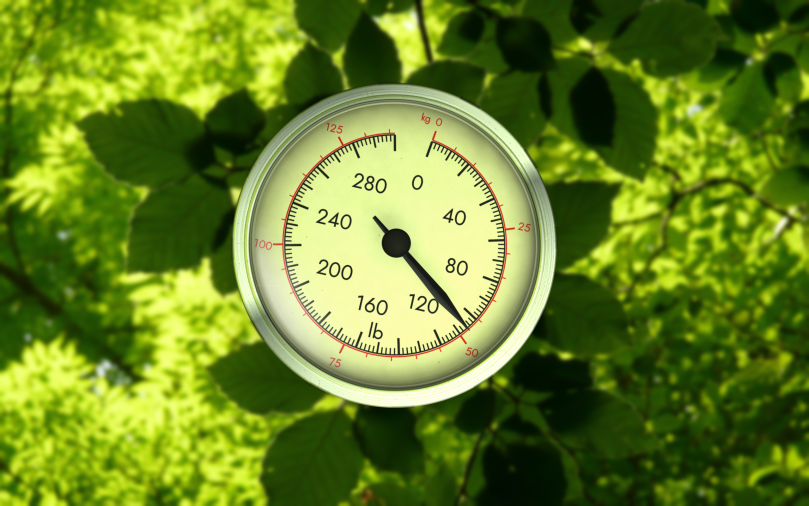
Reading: 106 lb
